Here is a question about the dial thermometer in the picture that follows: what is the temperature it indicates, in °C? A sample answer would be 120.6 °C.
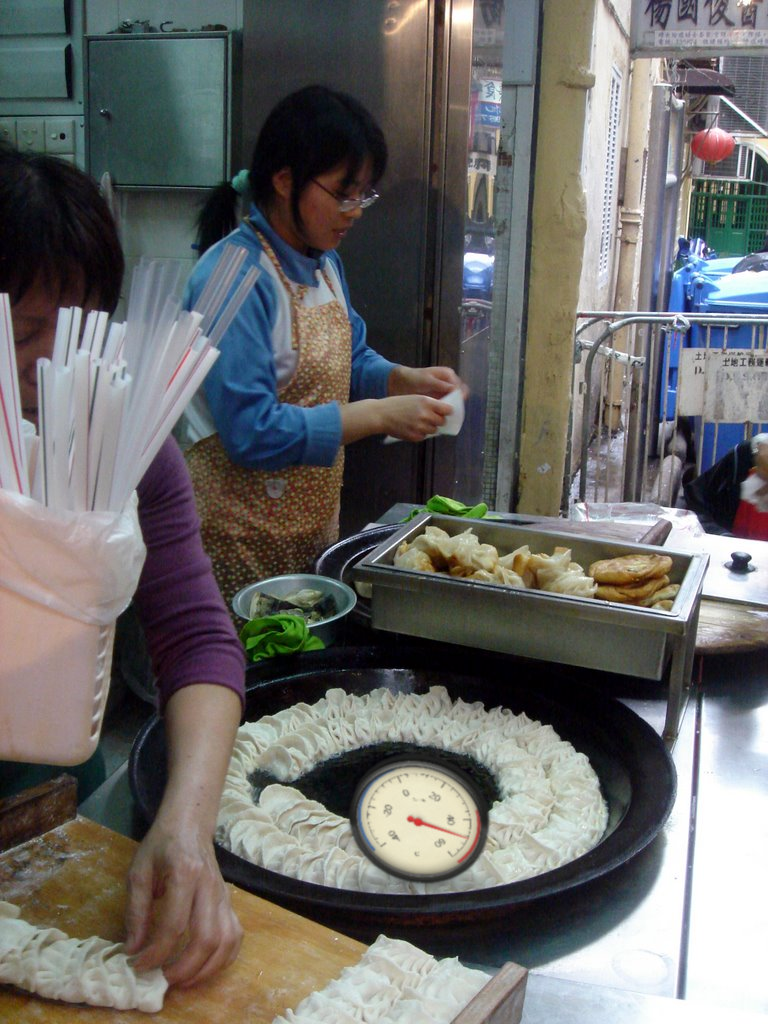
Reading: 48 °C
